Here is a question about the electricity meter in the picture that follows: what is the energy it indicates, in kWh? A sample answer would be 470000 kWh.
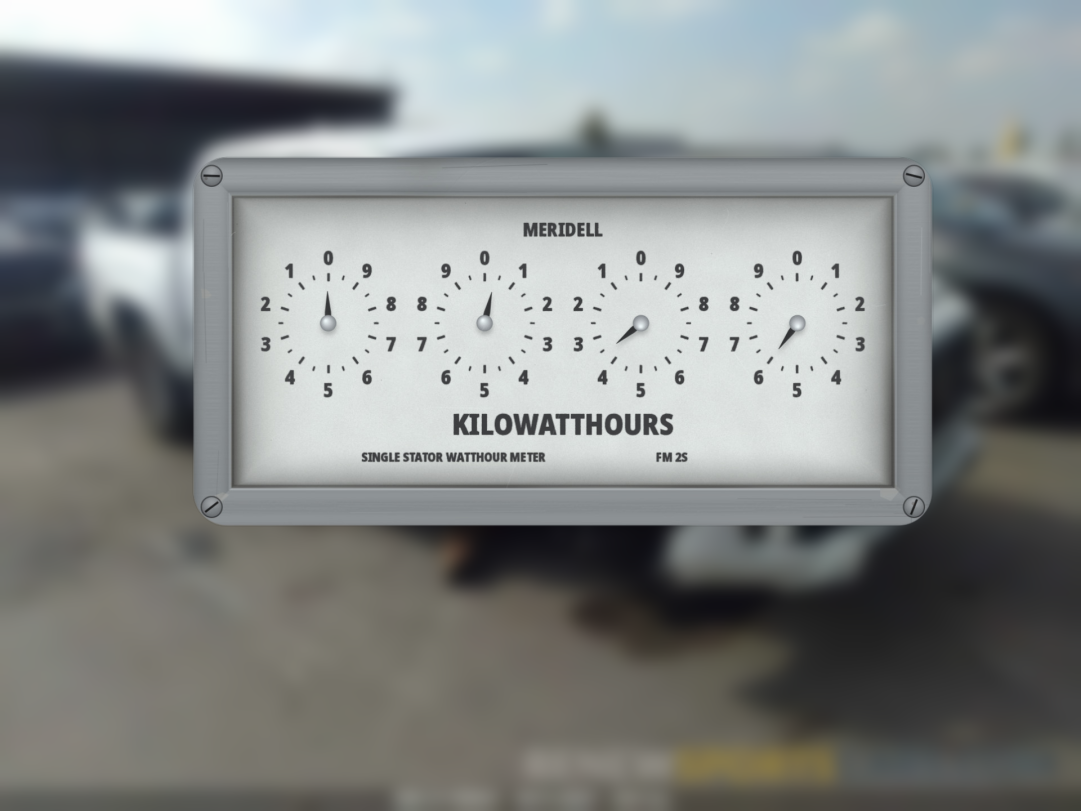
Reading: 36 kWh
